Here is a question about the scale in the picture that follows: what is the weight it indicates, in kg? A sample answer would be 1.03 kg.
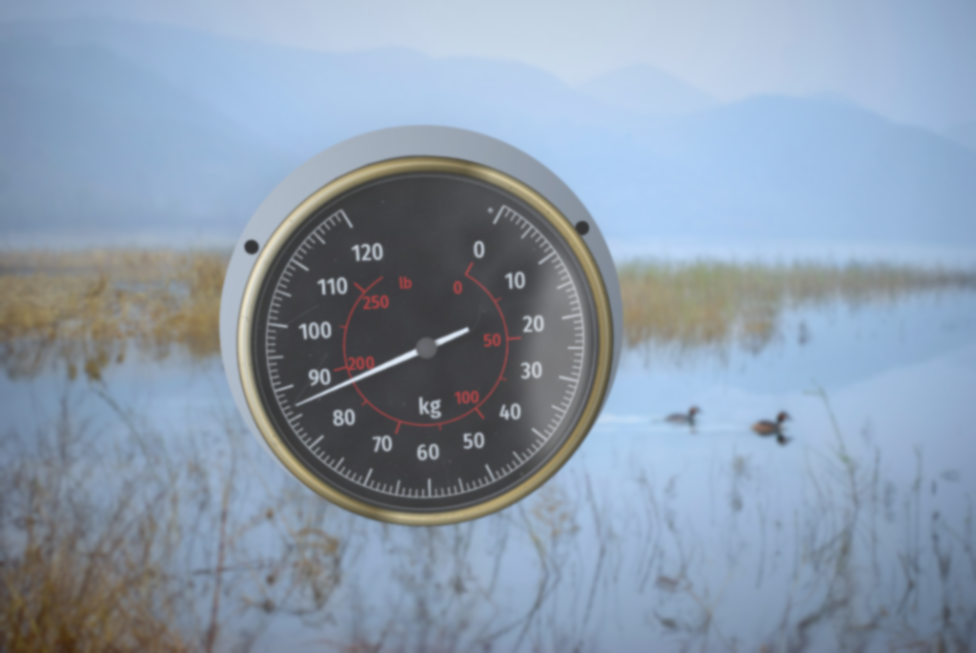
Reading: 87 kg
